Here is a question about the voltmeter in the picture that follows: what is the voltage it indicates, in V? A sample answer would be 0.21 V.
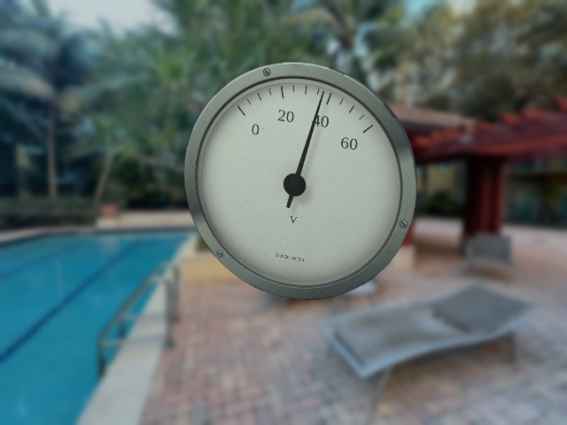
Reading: 37.5 V
